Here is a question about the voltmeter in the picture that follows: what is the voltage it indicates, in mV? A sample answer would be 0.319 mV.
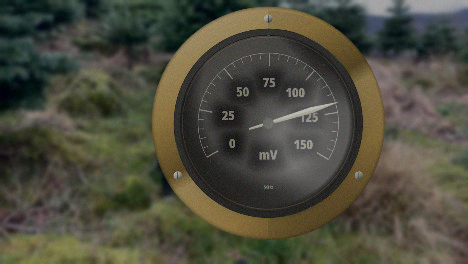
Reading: 120 mV
